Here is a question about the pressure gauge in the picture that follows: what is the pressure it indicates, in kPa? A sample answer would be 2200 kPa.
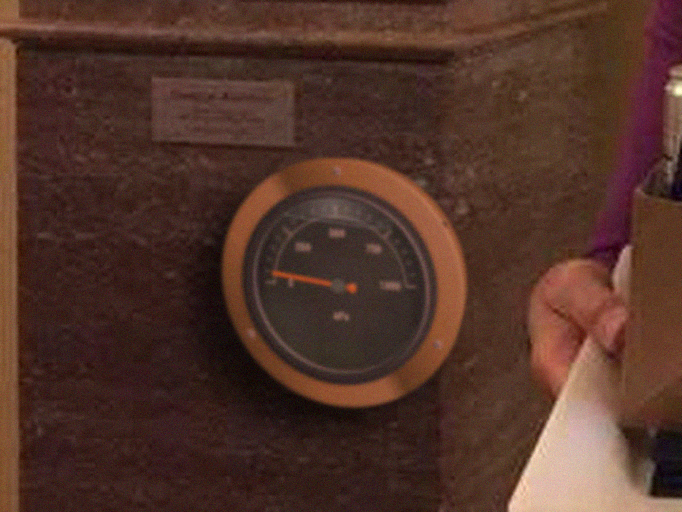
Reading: 50 kPa
